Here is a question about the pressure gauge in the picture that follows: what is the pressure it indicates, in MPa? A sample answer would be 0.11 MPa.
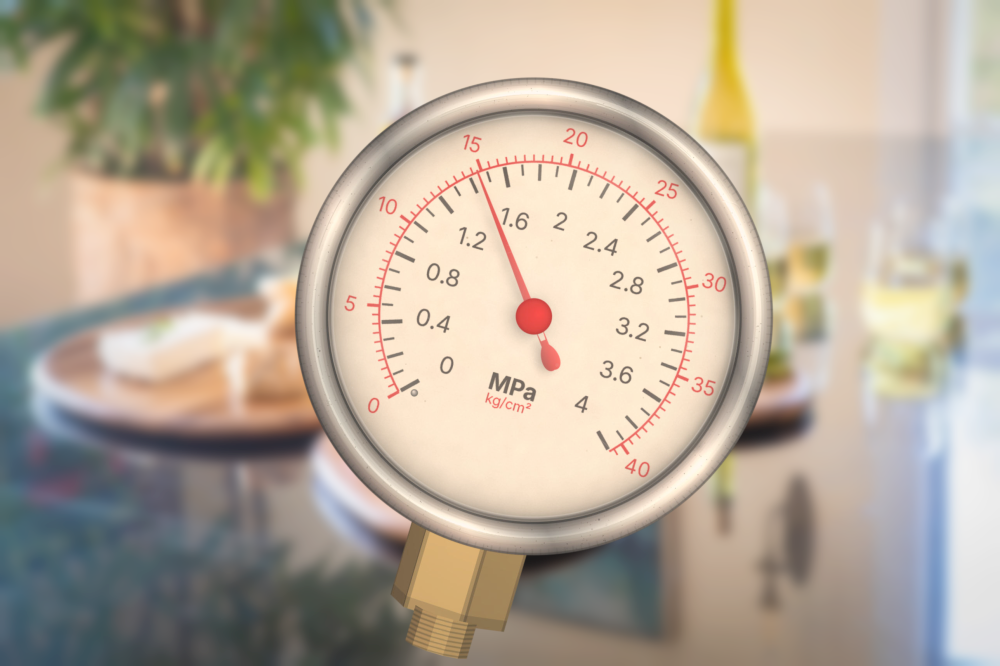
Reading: 1.45 MPa
